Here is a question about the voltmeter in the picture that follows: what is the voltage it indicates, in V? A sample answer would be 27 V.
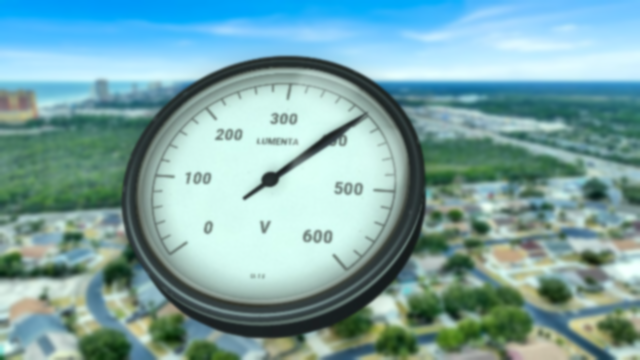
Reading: 400 V
